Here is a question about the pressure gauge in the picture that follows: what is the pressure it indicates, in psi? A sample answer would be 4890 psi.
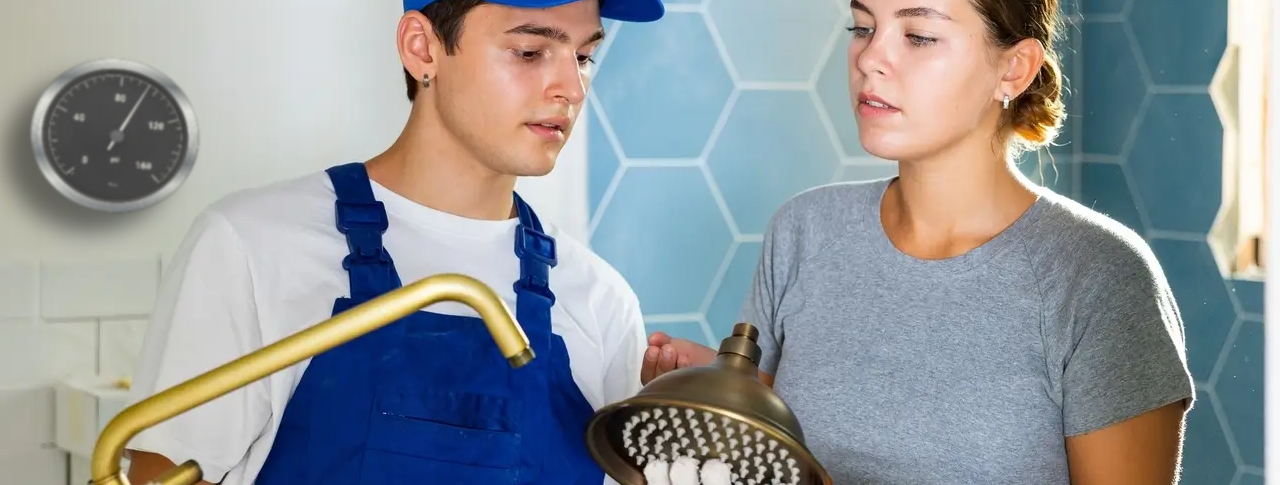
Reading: 95 psi
